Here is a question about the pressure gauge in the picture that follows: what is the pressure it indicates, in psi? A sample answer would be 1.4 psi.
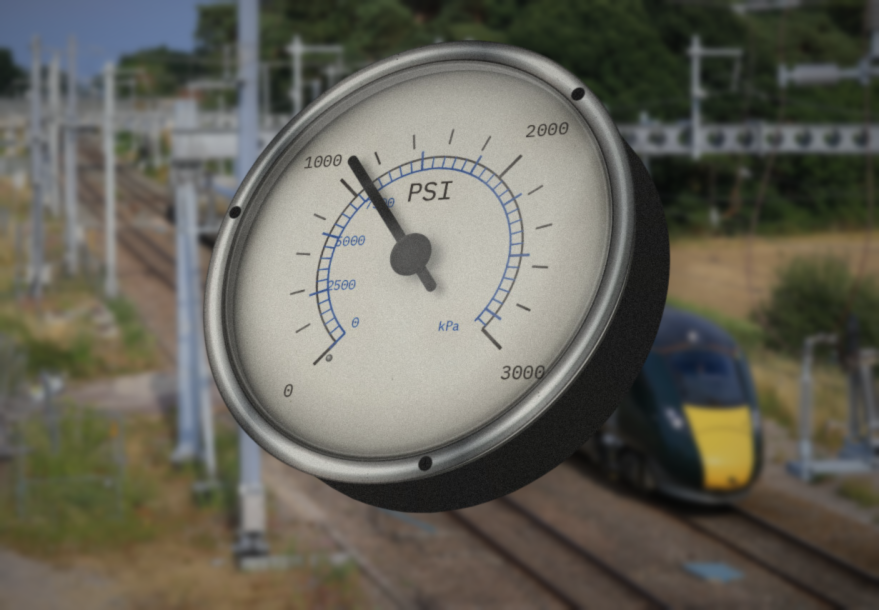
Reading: 1100 psi
